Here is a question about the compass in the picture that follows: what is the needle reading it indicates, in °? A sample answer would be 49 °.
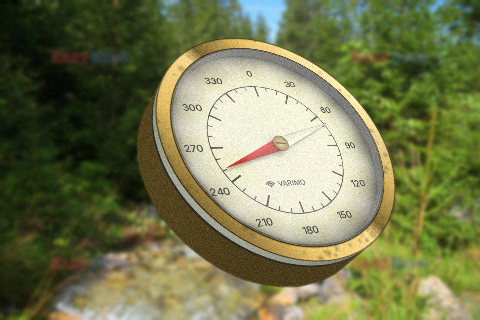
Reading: 250 °
